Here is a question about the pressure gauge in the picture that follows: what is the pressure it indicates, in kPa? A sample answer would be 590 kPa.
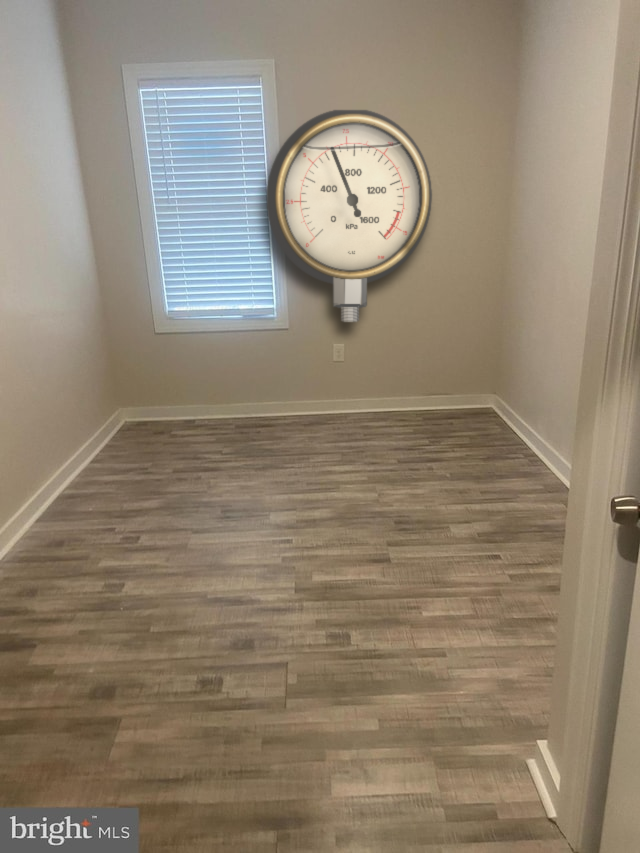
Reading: 650 kPa
